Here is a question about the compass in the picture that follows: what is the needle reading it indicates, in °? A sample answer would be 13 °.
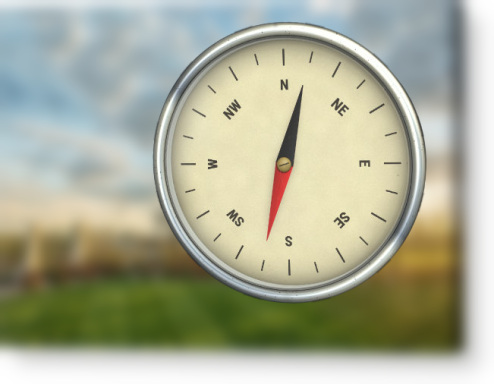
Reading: 195 °
